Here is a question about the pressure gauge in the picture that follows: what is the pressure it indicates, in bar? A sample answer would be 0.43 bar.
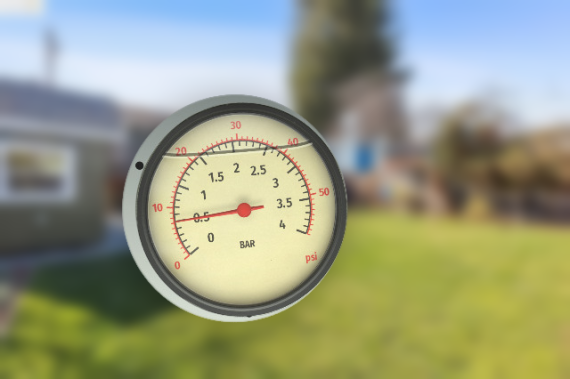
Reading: 0.5 bar
